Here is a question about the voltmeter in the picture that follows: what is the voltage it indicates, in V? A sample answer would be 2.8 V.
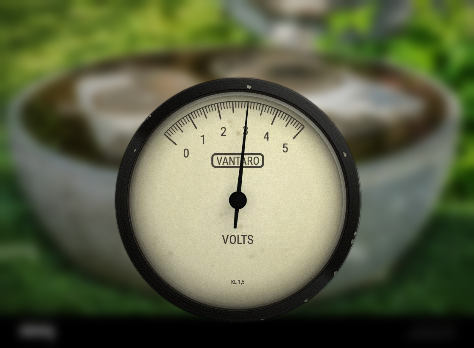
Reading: 3 V
